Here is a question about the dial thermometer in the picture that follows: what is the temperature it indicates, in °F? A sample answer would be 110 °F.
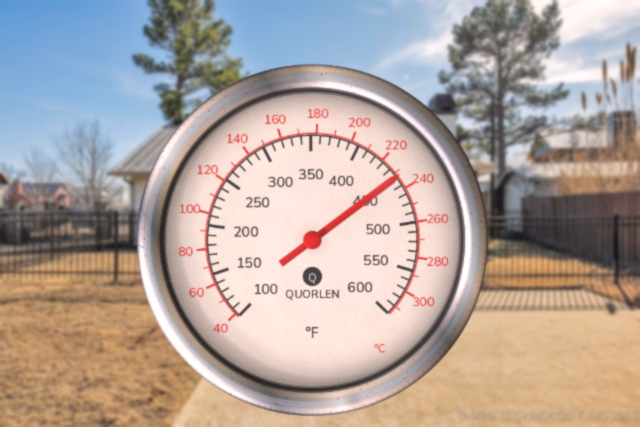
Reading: 450 °F
